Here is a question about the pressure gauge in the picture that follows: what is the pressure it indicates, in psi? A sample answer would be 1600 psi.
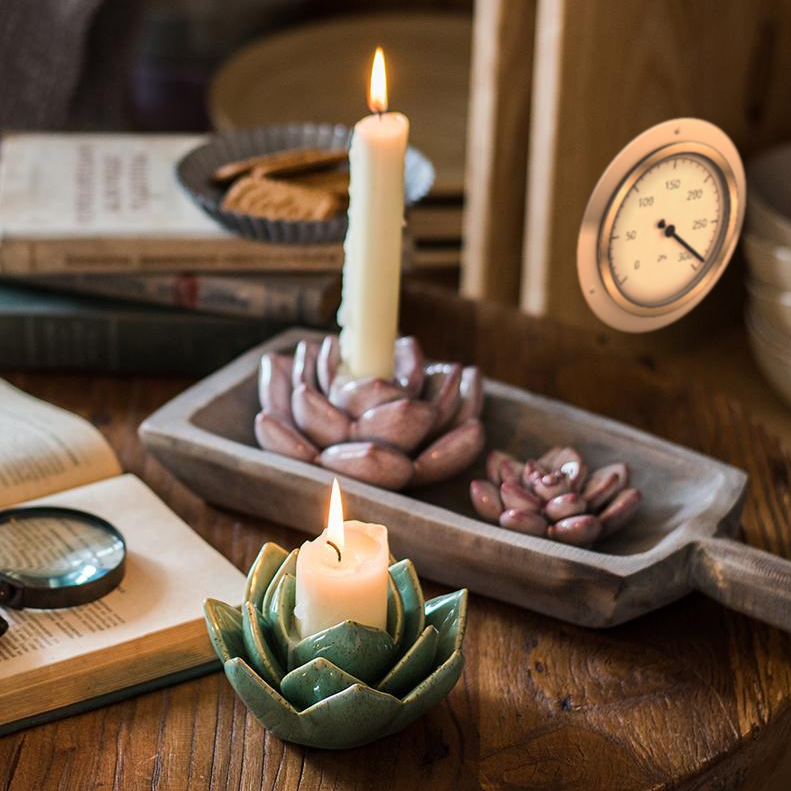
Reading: 290 psi
